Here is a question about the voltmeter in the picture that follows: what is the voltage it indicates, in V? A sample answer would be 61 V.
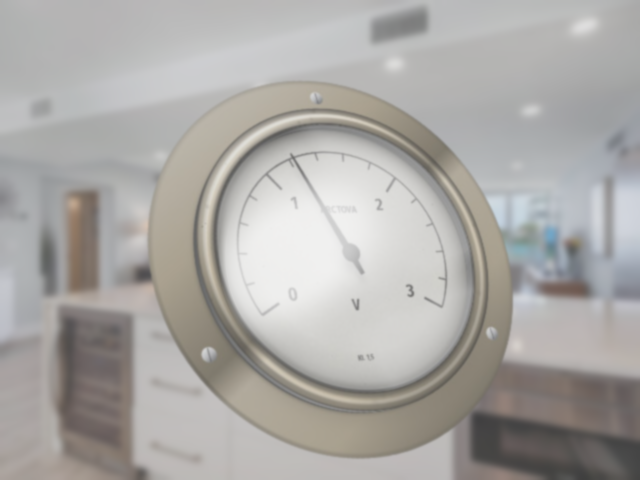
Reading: 1.2 V
